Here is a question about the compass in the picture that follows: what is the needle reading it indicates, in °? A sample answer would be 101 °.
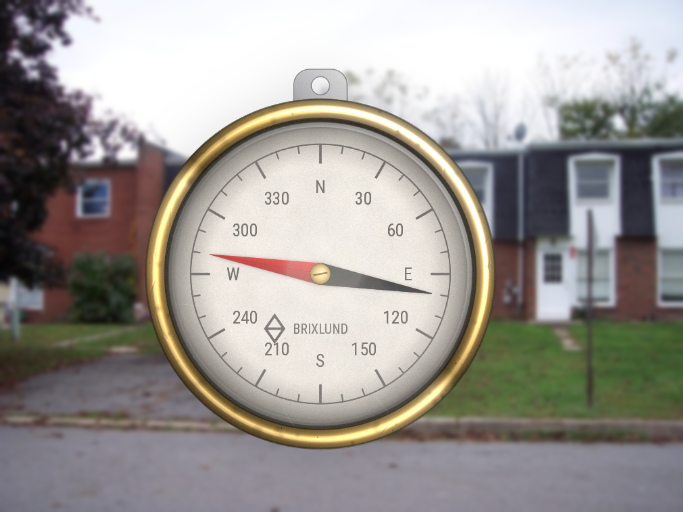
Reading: 280 °
